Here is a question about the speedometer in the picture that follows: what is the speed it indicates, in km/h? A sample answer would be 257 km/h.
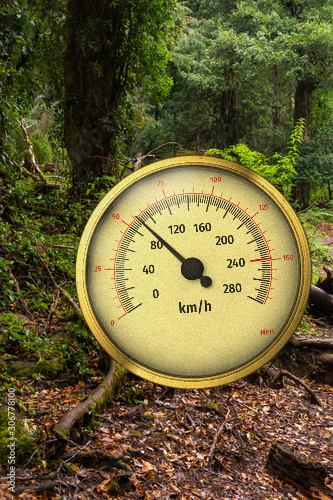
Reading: 90 km/h
